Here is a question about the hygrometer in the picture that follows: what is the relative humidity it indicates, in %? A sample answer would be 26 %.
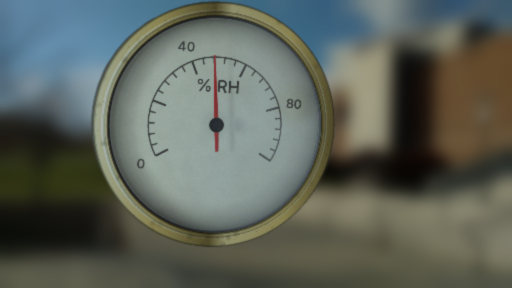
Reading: 48 %
